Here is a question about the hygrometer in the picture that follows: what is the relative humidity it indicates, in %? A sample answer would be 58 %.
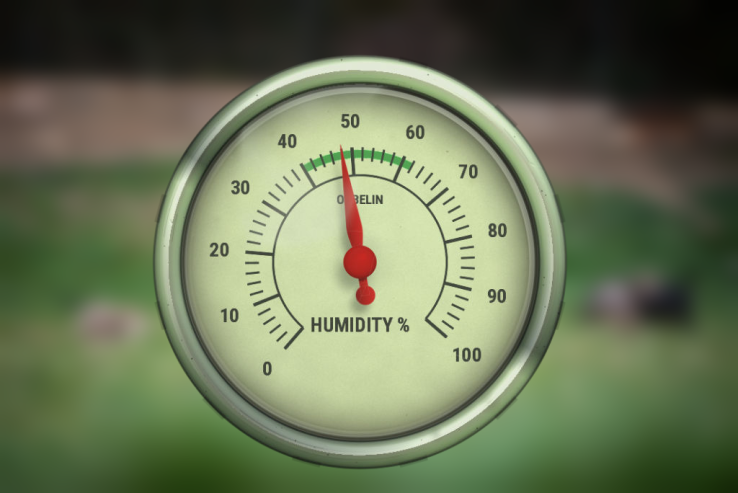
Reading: 48 %
